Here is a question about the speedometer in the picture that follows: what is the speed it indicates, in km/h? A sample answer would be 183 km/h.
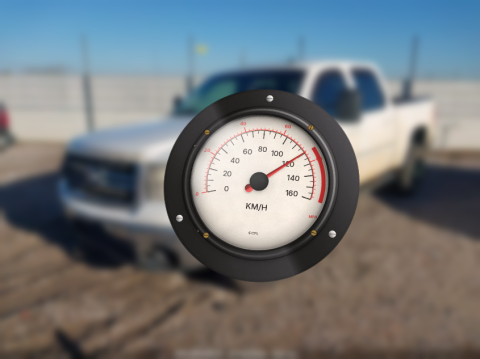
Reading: 120 km/h
